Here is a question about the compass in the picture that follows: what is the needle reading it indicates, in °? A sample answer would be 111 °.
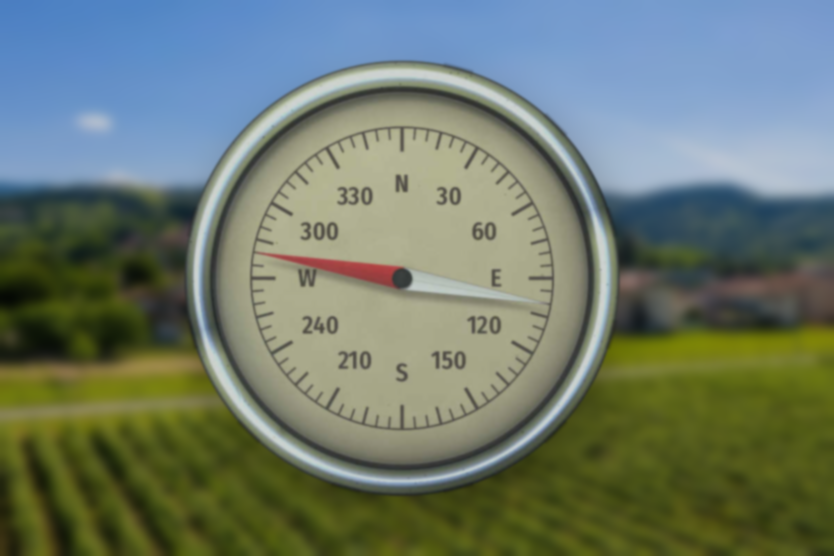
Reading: 280 °
